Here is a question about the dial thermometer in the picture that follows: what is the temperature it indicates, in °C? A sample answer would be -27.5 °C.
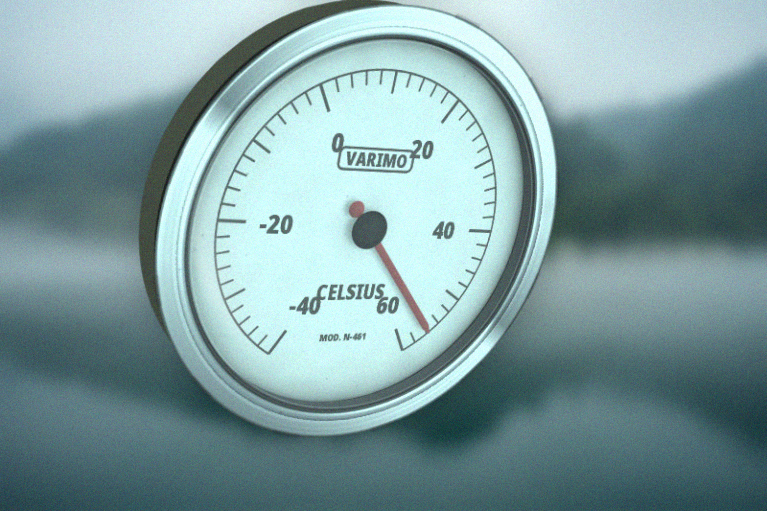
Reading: 56 °C
